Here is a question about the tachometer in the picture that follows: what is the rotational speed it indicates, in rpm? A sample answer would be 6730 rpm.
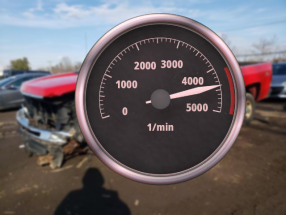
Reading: 4400 rpm
